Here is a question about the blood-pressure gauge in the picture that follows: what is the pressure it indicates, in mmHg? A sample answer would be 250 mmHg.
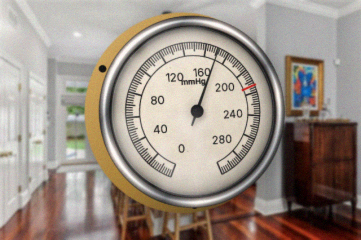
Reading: 170 mmHg
